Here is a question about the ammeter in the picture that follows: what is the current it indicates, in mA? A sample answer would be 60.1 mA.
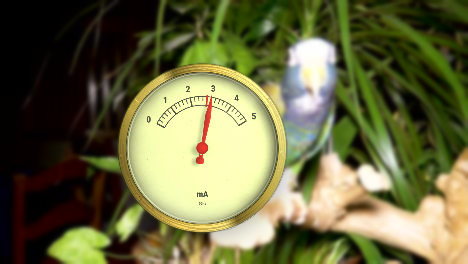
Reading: 3 mA
